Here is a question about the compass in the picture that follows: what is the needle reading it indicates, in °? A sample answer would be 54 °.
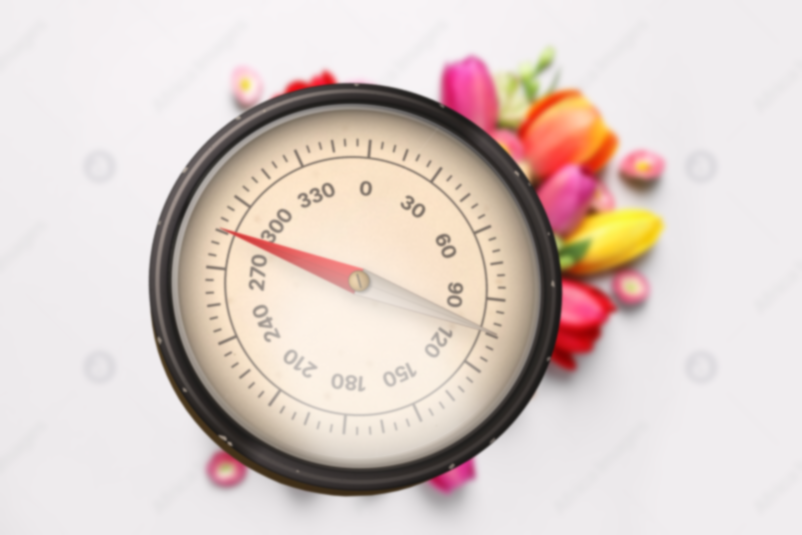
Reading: 285 °
